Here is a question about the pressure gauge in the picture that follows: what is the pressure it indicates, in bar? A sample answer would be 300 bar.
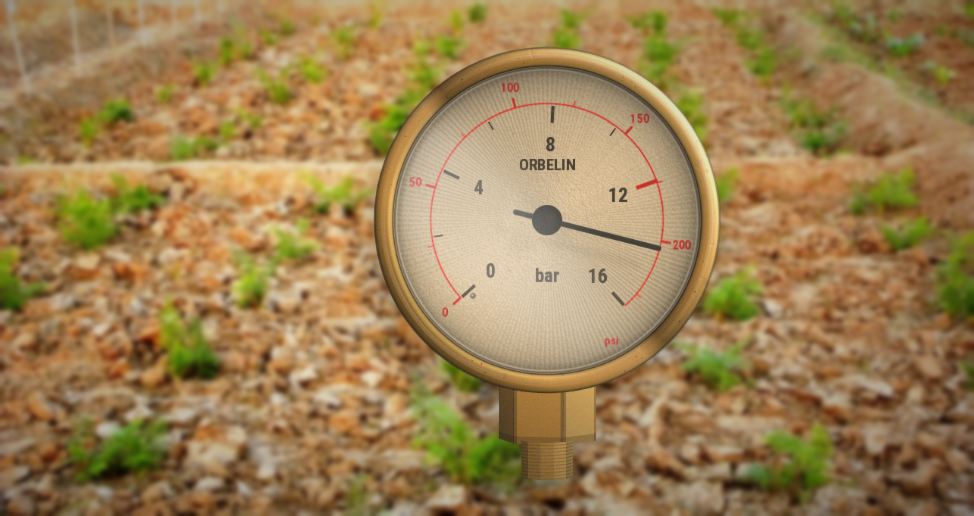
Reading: 14 bar
